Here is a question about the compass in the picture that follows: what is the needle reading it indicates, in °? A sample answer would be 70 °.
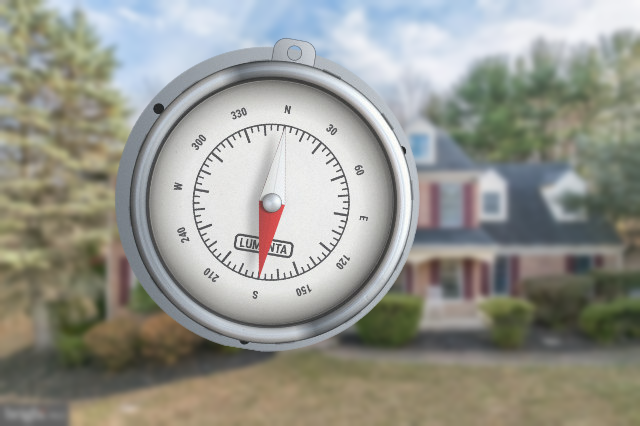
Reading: 180 °
